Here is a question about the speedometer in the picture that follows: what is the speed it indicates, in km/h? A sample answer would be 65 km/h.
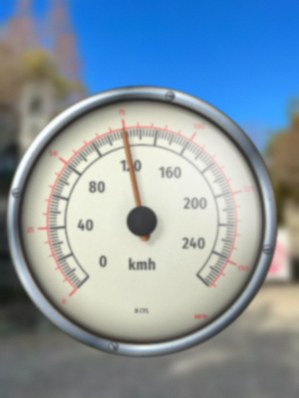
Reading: 120 km/h
